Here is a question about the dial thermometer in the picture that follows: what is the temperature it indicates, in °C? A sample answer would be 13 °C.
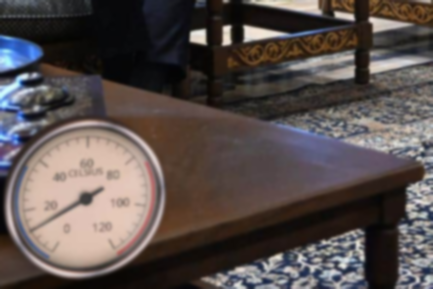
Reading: 12 °C
